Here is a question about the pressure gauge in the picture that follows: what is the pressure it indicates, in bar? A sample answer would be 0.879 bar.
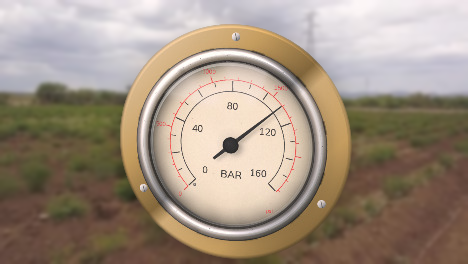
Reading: 110 bar
